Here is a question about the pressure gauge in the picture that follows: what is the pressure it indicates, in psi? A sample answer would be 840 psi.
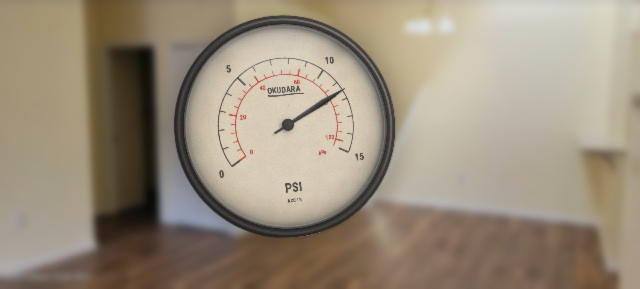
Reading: 11.5 psi
